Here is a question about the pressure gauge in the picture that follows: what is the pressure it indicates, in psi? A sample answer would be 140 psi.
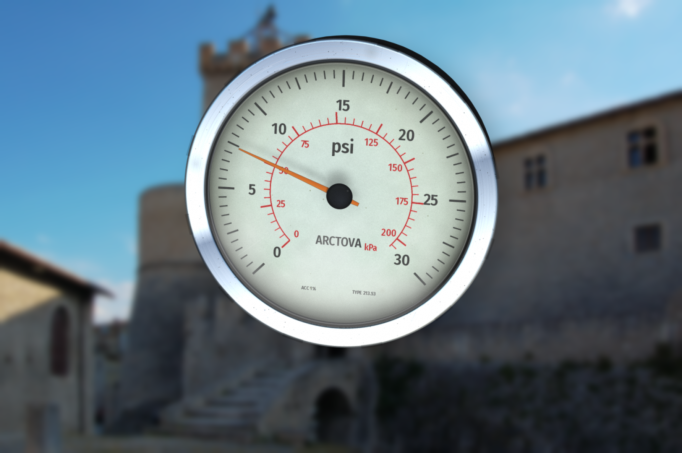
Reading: 7.5 psi
